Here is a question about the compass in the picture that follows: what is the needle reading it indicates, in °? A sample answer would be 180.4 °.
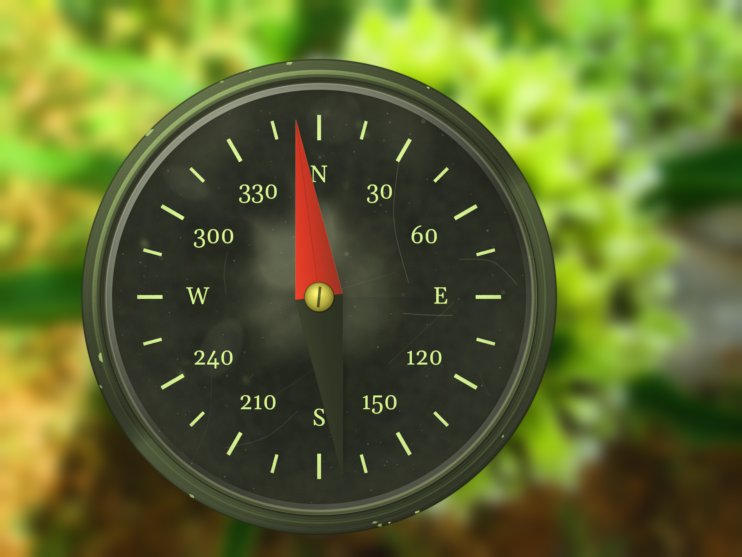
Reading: 352.5 °
